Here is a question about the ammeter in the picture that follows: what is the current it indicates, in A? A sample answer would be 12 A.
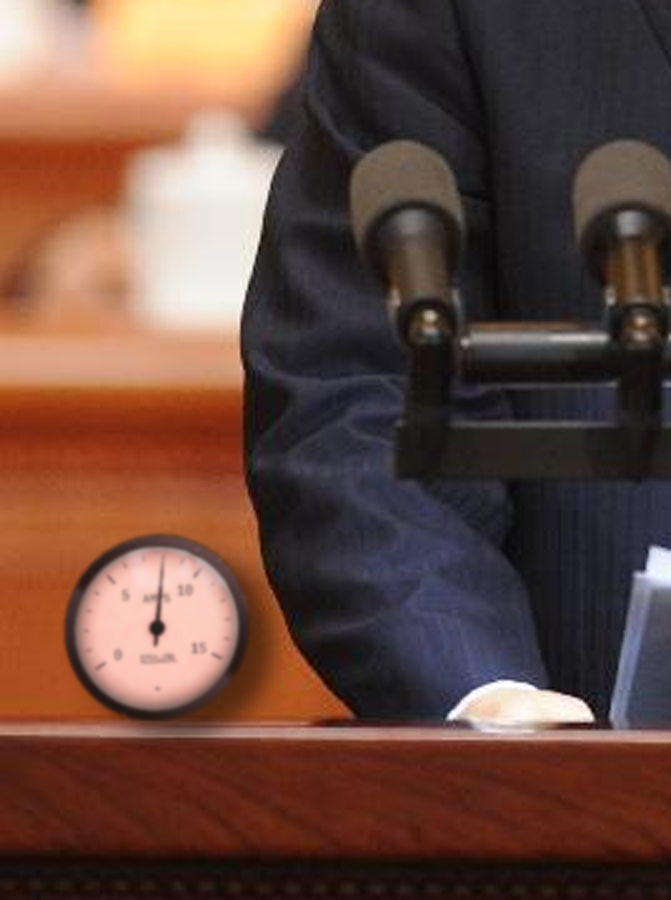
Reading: 8 A
